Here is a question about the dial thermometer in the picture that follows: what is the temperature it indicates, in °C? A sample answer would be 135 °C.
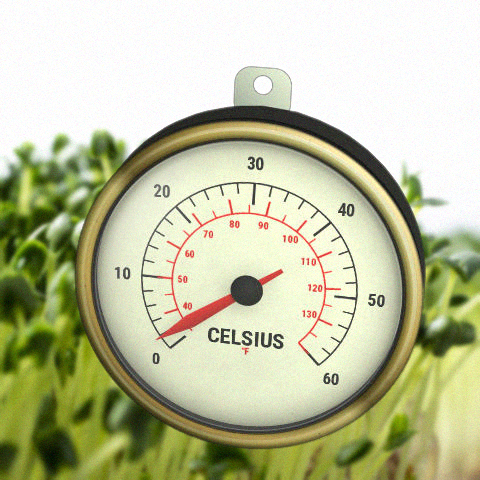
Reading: 2 °C
